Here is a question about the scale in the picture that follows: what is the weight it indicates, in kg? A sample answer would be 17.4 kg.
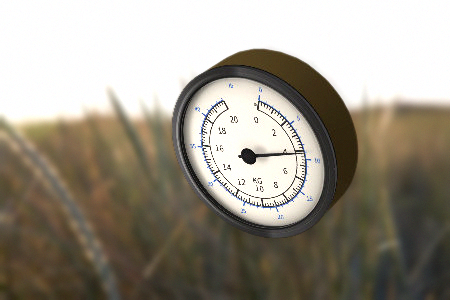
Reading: 4 kg
